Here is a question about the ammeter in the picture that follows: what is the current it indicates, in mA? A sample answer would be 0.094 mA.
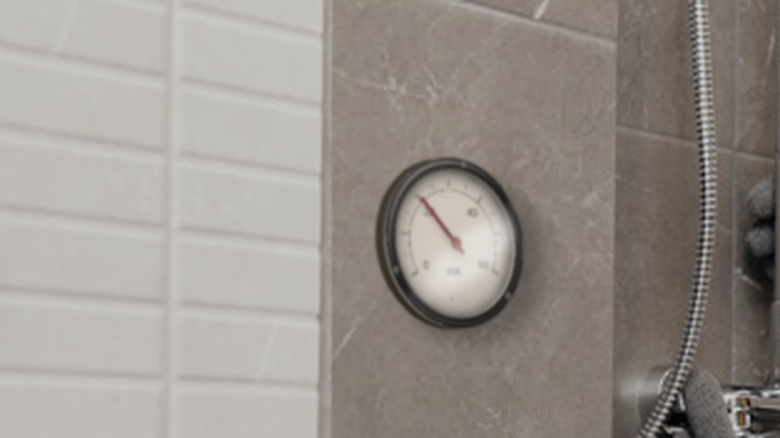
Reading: 20 mA
